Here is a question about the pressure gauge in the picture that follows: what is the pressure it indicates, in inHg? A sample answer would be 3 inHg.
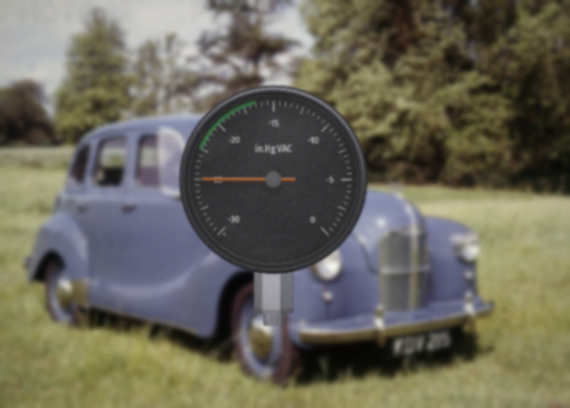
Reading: -25 inHg
